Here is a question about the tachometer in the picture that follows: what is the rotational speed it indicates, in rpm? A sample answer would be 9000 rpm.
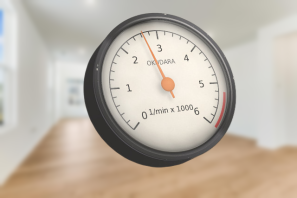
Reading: 2600 rpm
